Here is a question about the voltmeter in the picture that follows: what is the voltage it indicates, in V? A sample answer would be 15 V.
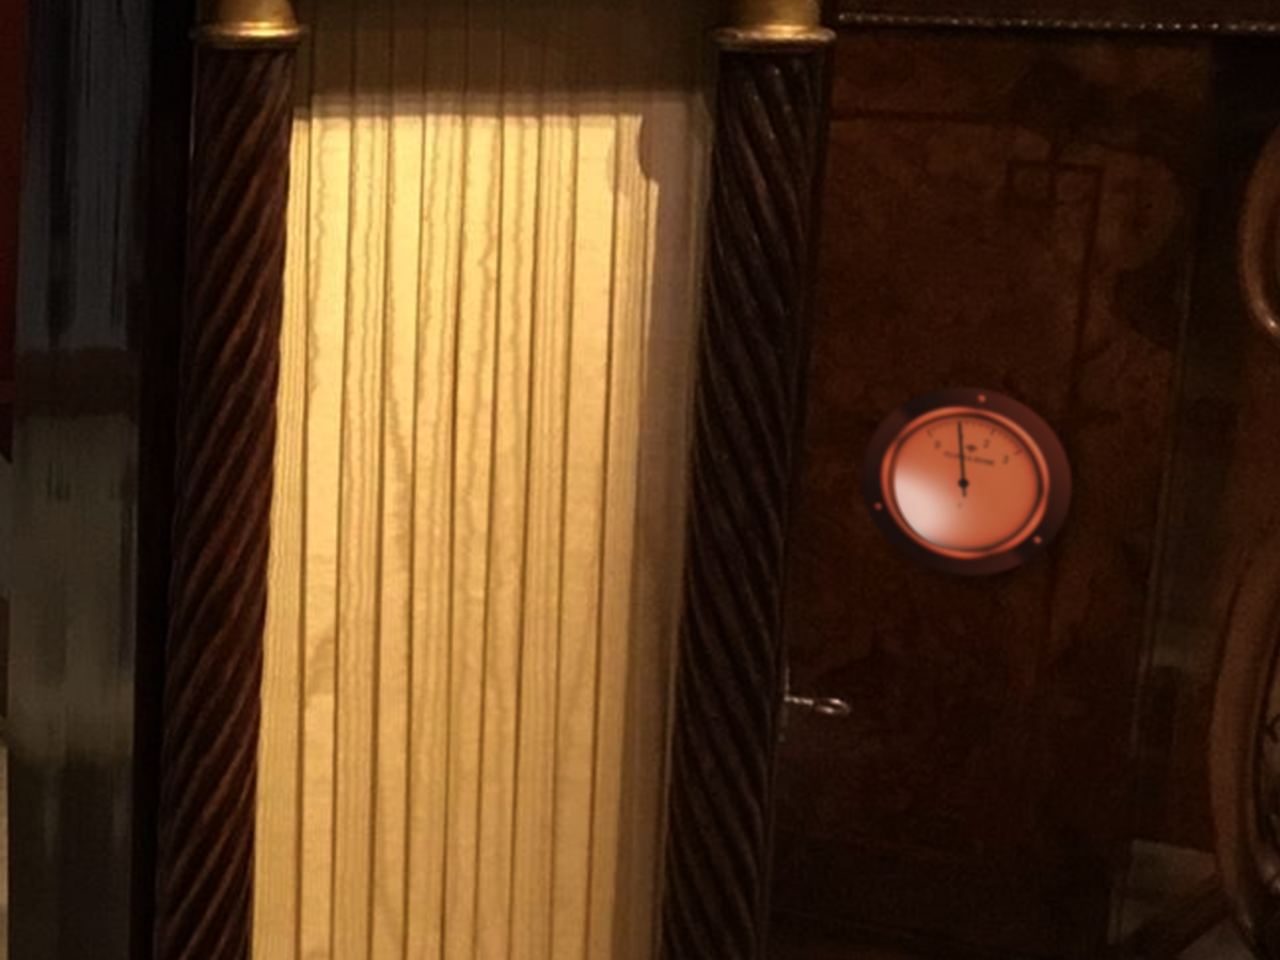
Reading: 1 V
